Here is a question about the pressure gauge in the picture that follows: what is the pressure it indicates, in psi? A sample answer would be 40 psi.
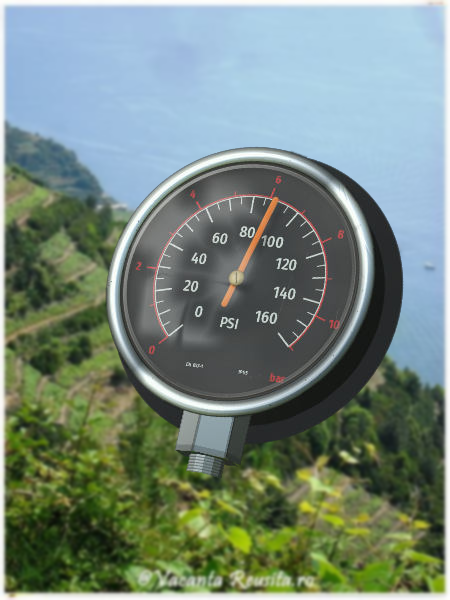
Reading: 90 psi
